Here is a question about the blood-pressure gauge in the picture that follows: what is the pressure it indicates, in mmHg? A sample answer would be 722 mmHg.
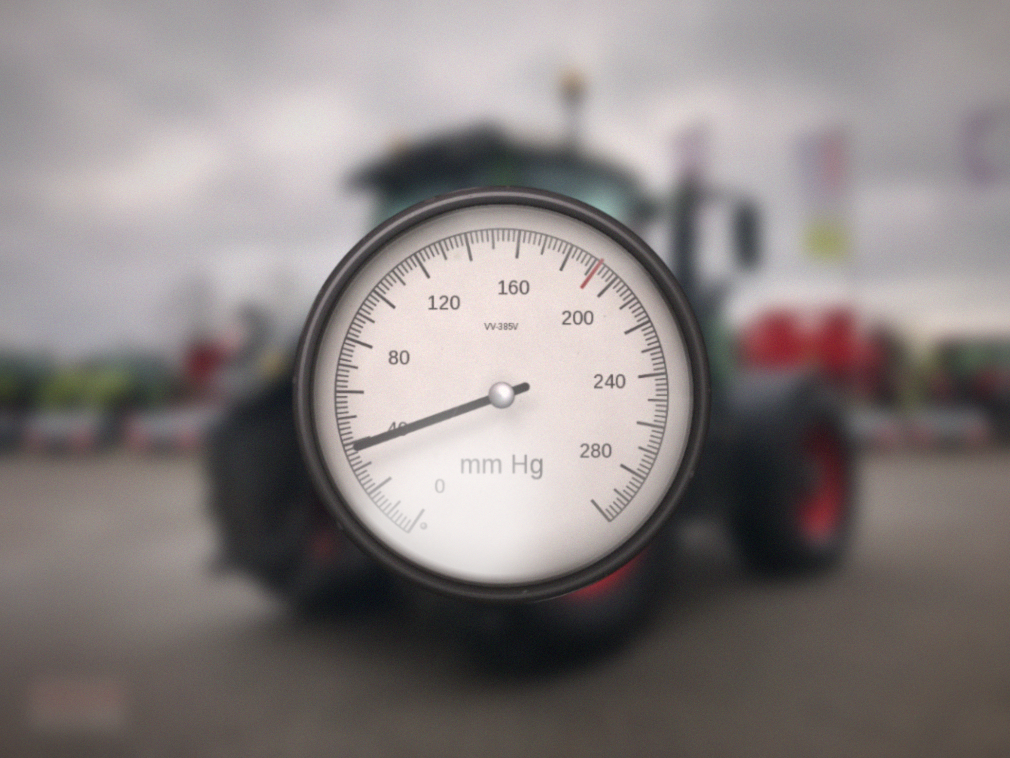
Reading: 38 mmHg
